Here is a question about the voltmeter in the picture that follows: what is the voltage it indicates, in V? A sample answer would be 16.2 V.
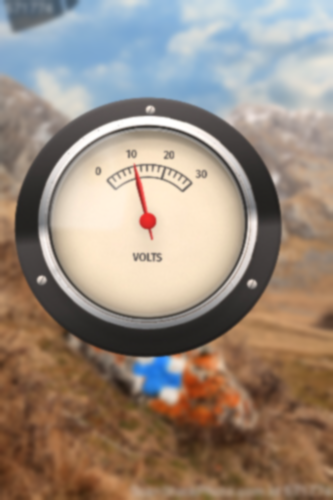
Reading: 10 V
